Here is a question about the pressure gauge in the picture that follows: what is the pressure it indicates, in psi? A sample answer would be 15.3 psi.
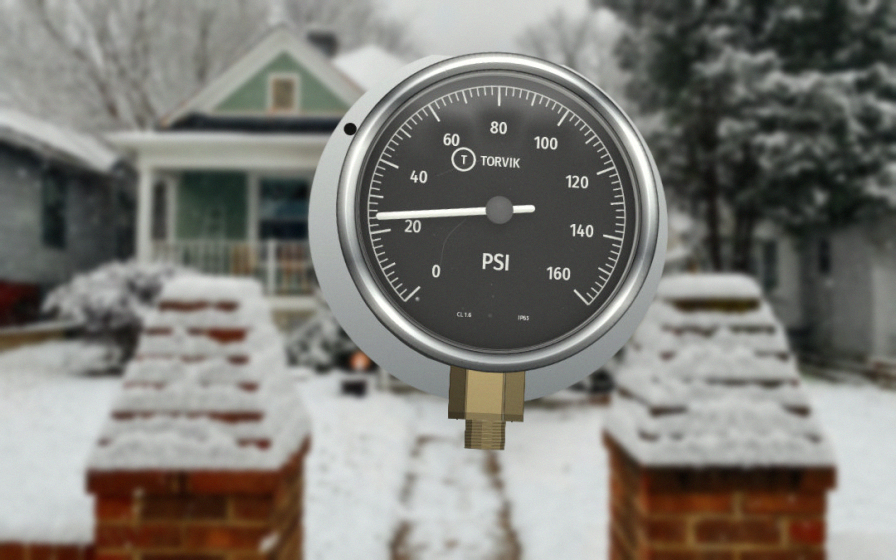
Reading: 24 psi
